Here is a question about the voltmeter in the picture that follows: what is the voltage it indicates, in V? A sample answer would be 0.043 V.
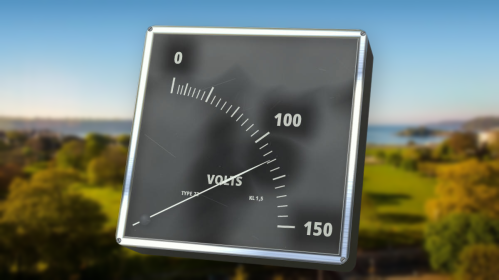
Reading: 115 V
